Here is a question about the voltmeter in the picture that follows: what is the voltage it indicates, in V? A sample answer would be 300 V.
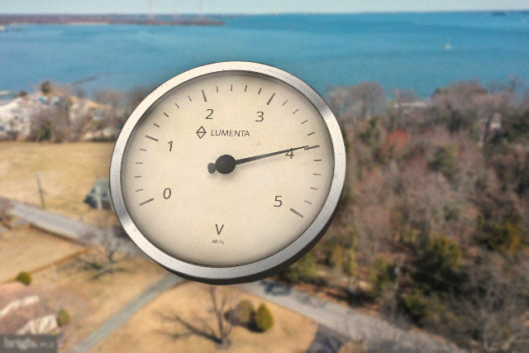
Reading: 4 V
